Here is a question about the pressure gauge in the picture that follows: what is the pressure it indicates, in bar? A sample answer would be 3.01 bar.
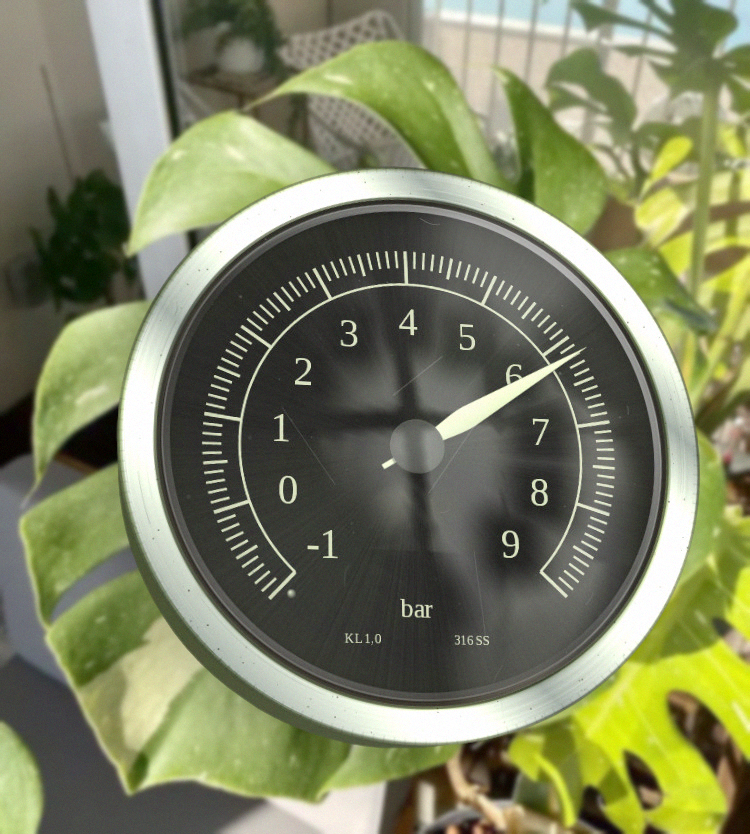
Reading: 6.2 bar
